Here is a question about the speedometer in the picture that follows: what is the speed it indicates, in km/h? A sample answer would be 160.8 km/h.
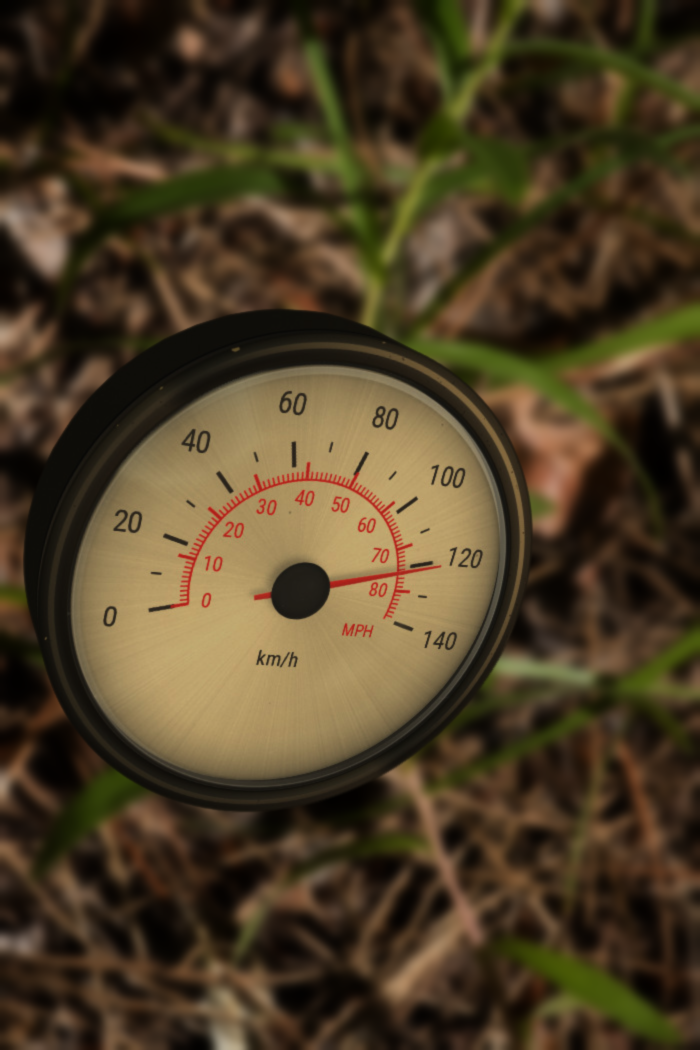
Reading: 120 km/h
